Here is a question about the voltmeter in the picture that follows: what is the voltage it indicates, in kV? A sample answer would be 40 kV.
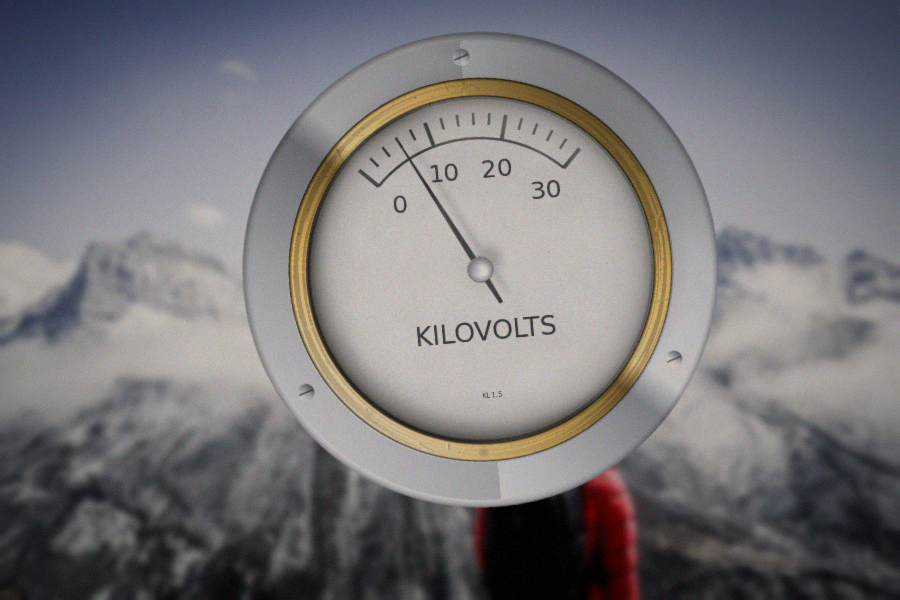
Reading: 6 kV
